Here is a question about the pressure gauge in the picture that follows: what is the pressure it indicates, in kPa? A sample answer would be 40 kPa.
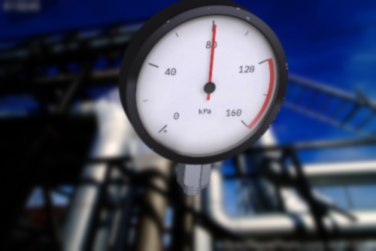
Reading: 80 kPa
